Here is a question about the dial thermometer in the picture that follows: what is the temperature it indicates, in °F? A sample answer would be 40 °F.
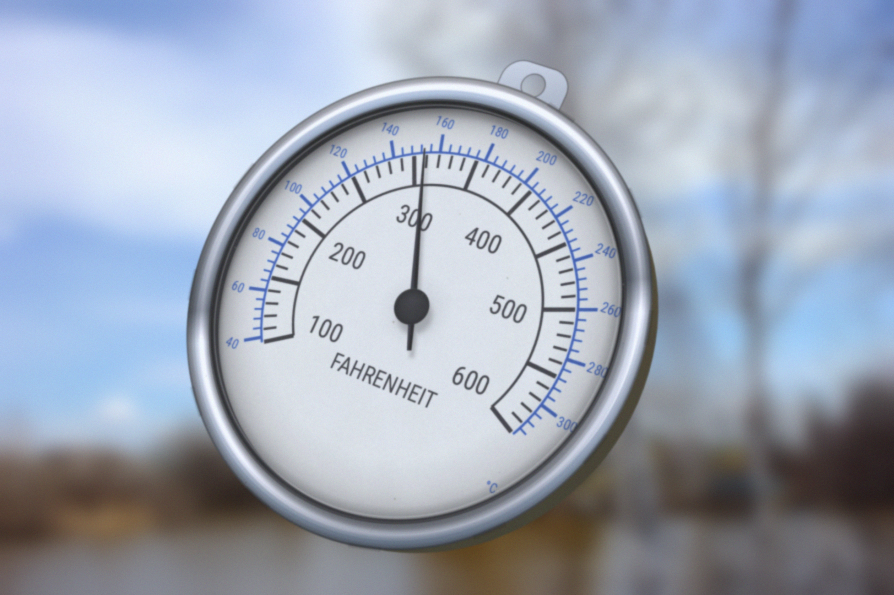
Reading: 310 °F
